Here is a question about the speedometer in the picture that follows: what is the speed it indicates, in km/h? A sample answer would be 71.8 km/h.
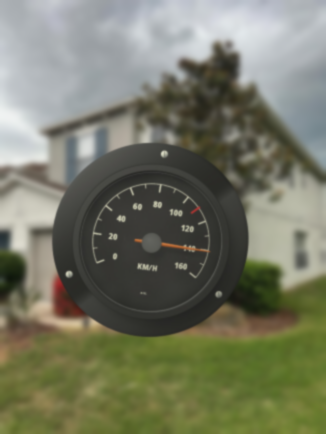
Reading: 140 km/h
